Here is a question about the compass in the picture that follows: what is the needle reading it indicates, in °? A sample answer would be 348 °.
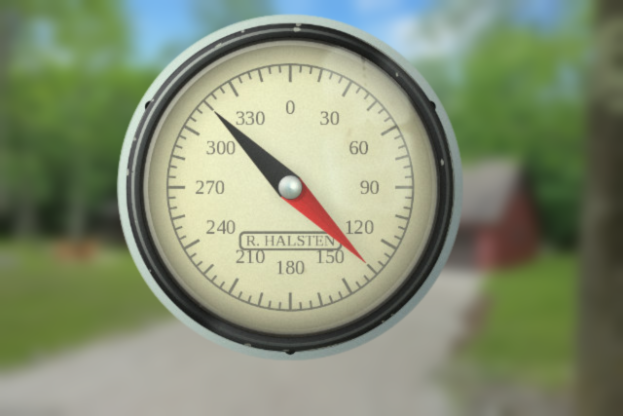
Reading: 135 °
